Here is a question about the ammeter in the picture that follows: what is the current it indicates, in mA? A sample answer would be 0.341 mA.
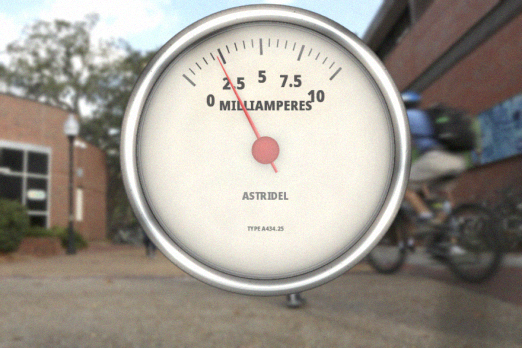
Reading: 2.25 mA
